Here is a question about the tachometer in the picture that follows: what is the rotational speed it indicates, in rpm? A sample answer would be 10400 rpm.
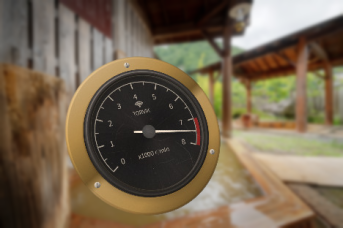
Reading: 7500 rpm
